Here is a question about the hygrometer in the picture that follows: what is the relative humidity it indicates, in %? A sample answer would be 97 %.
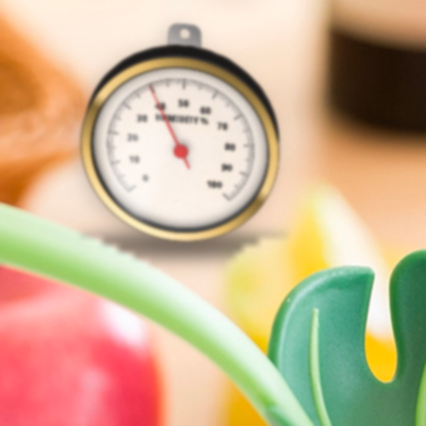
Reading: 40 %
